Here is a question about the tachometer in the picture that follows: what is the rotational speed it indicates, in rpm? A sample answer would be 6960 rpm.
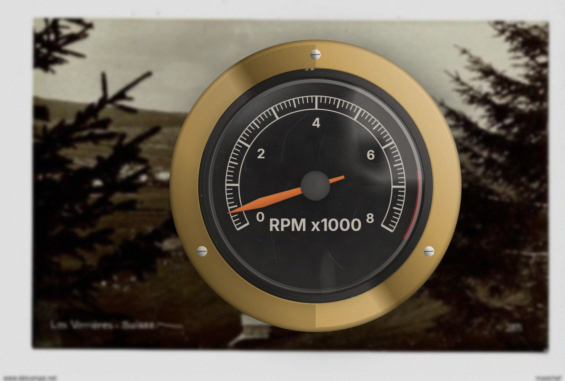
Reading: 400 rpm
